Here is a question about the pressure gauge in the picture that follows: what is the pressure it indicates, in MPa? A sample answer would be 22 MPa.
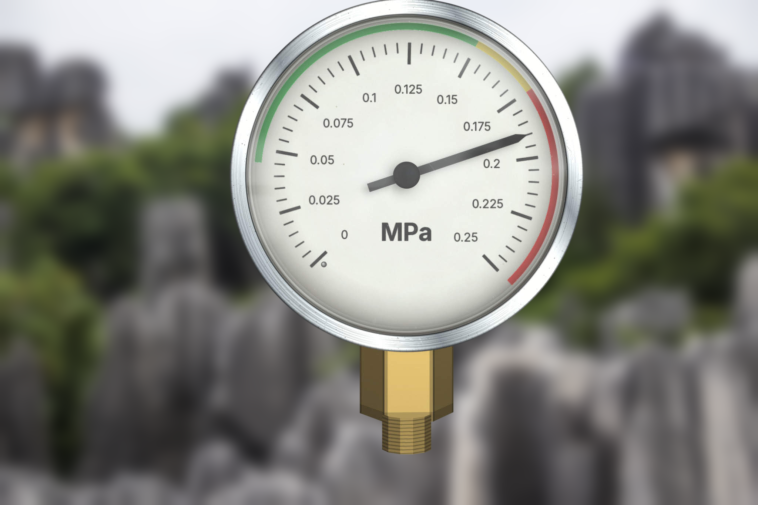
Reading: 0.19 MPa
